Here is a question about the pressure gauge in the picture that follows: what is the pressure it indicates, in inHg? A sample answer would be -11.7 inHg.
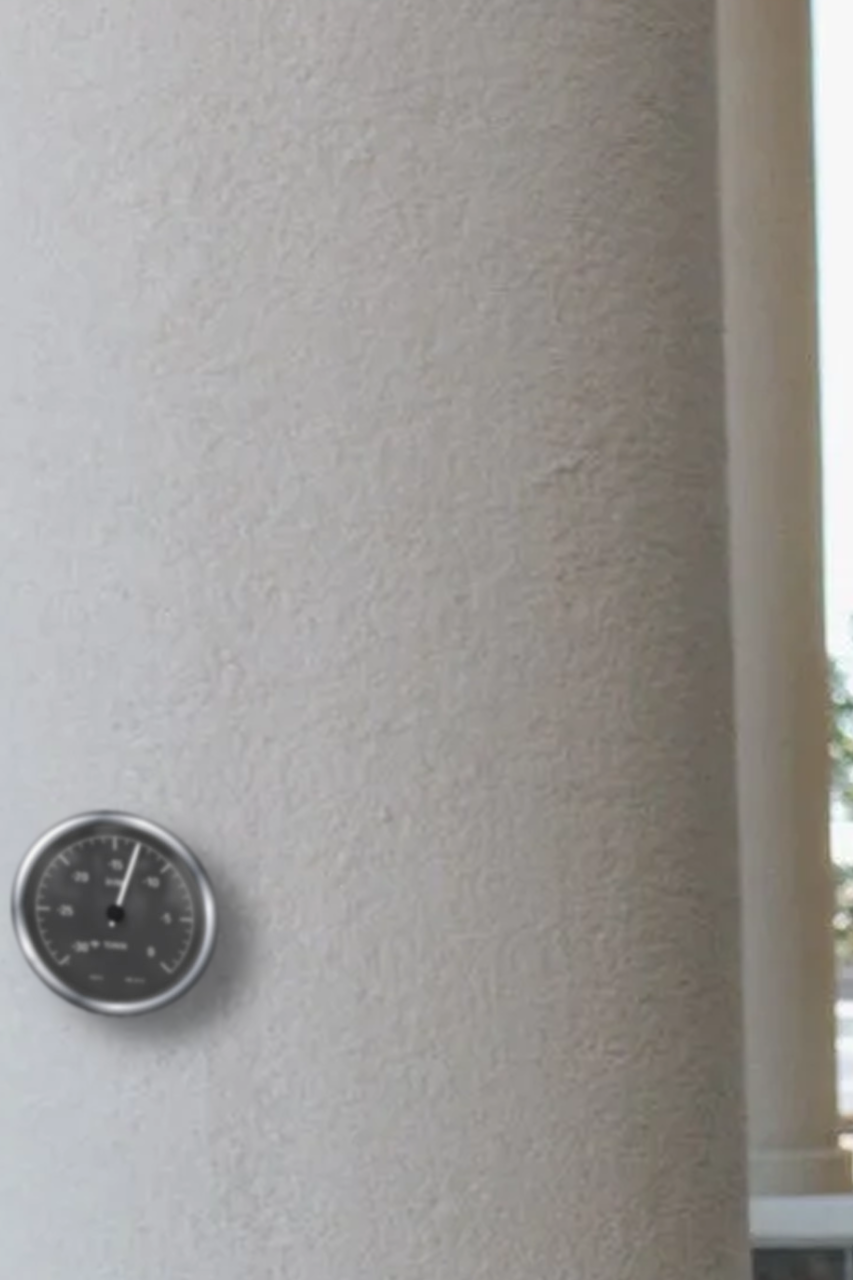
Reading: -13 inHg
